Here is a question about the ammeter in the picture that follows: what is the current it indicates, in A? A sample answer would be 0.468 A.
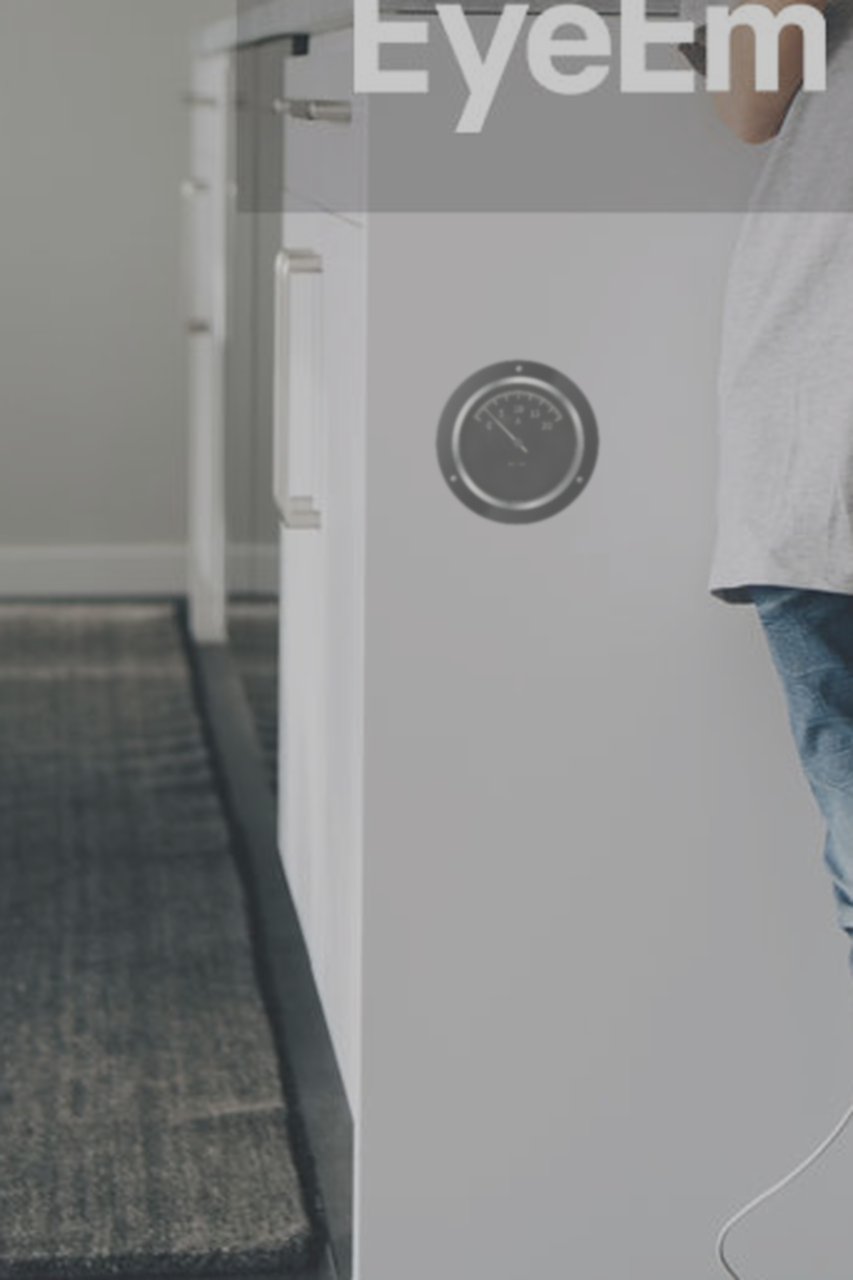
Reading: 2.5 A
